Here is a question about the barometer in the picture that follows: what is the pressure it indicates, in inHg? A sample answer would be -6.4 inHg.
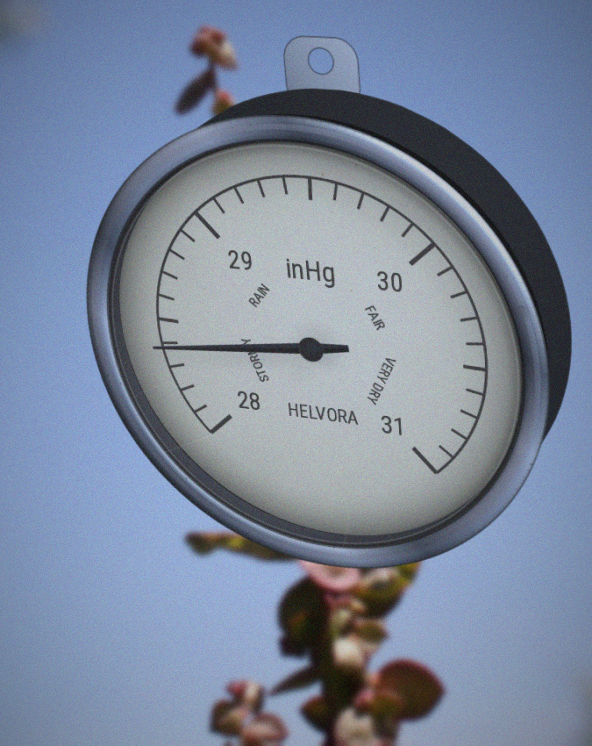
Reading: 28.4 inHg
